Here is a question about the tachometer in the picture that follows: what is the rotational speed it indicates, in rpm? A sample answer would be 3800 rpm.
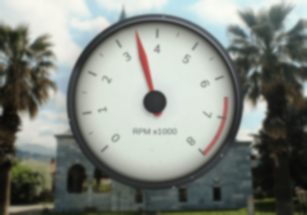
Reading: 3500 rpm
